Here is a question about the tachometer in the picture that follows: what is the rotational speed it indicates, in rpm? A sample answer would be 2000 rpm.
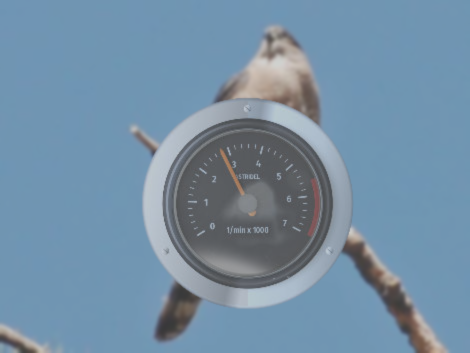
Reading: 2800 rpm
